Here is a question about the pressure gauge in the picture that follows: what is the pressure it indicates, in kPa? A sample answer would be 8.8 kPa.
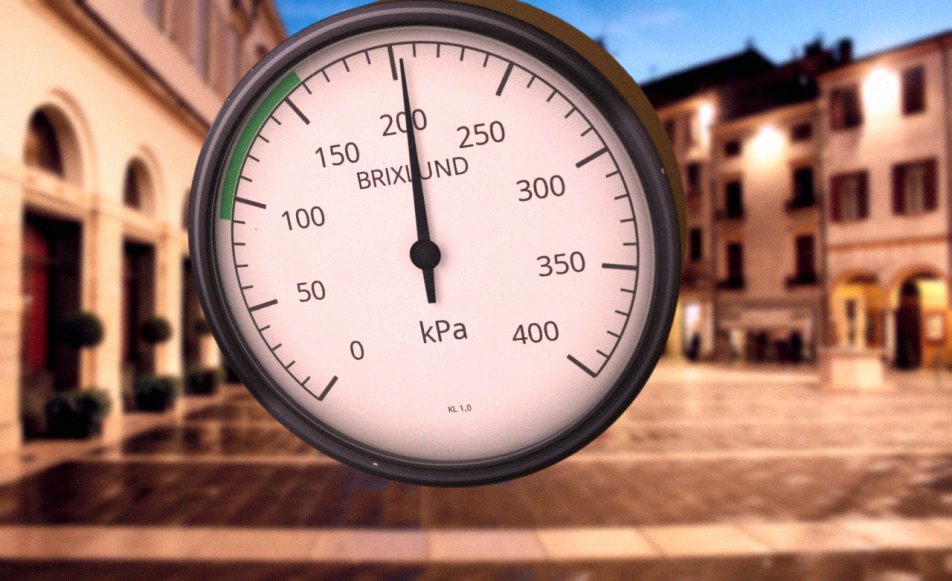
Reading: 205 kPa
